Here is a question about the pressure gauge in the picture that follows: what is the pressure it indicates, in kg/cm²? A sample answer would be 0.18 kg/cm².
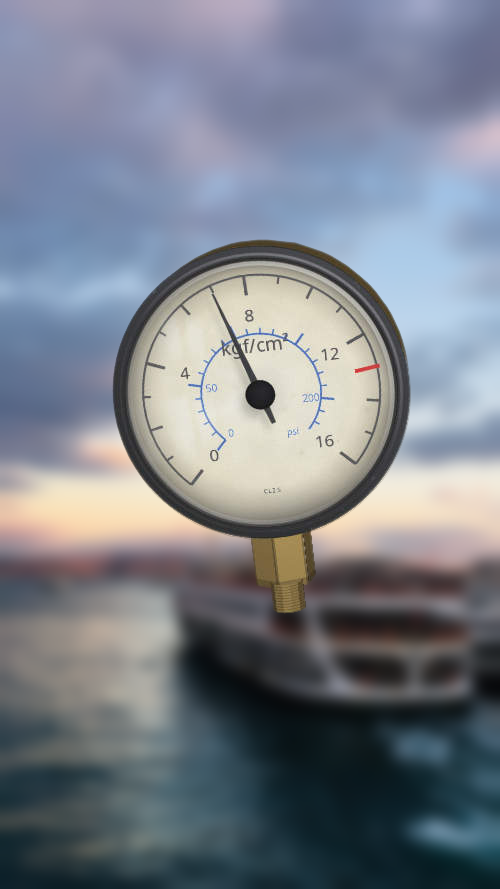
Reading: 7 kg/cm²
